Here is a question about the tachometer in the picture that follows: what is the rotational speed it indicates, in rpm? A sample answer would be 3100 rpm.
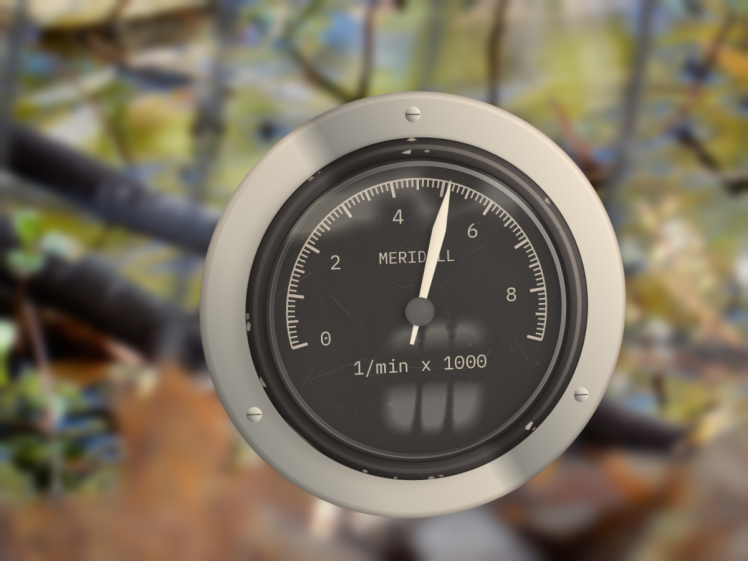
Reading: 5100 rpm
